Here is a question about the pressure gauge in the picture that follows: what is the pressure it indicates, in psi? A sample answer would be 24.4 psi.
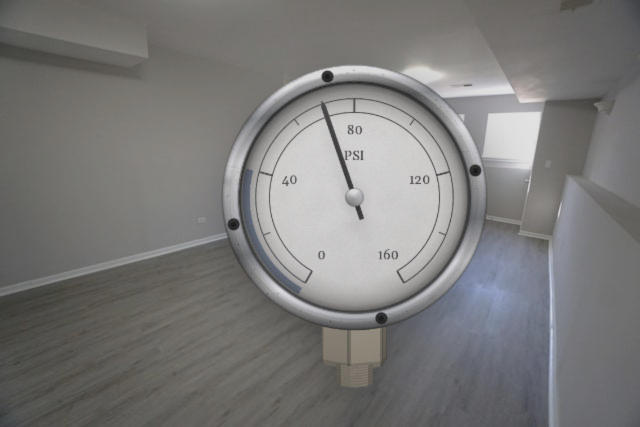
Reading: 70 psi
